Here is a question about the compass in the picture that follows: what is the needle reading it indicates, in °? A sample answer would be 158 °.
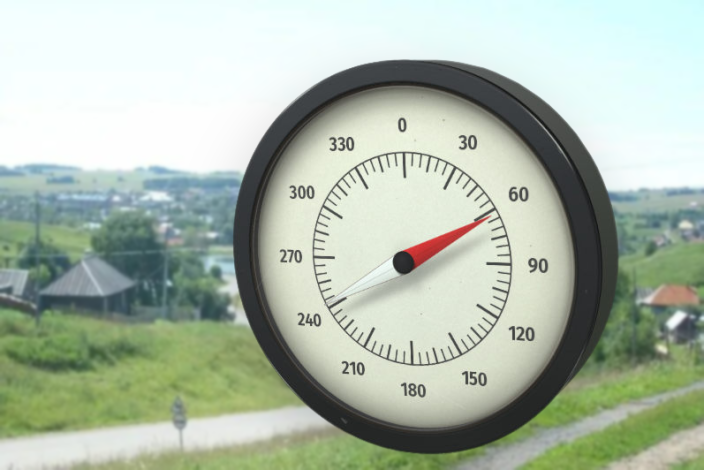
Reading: 62.5 °
